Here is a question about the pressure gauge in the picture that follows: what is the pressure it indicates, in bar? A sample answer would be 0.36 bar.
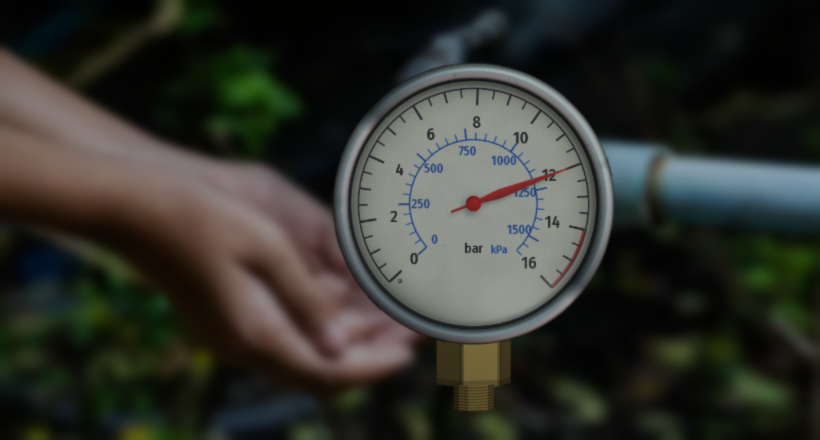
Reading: 12 bar
